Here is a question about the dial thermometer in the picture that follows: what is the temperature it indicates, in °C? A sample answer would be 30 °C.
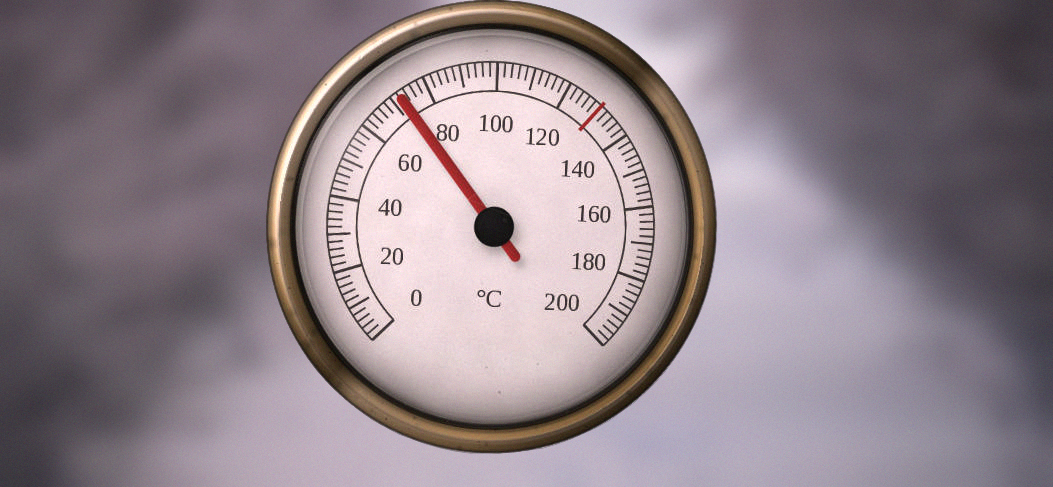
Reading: 72 °C
